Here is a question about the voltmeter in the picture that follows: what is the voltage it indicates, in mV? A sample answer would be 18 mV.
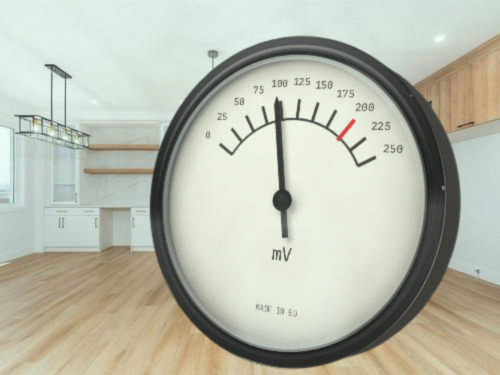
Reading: 100 mV
